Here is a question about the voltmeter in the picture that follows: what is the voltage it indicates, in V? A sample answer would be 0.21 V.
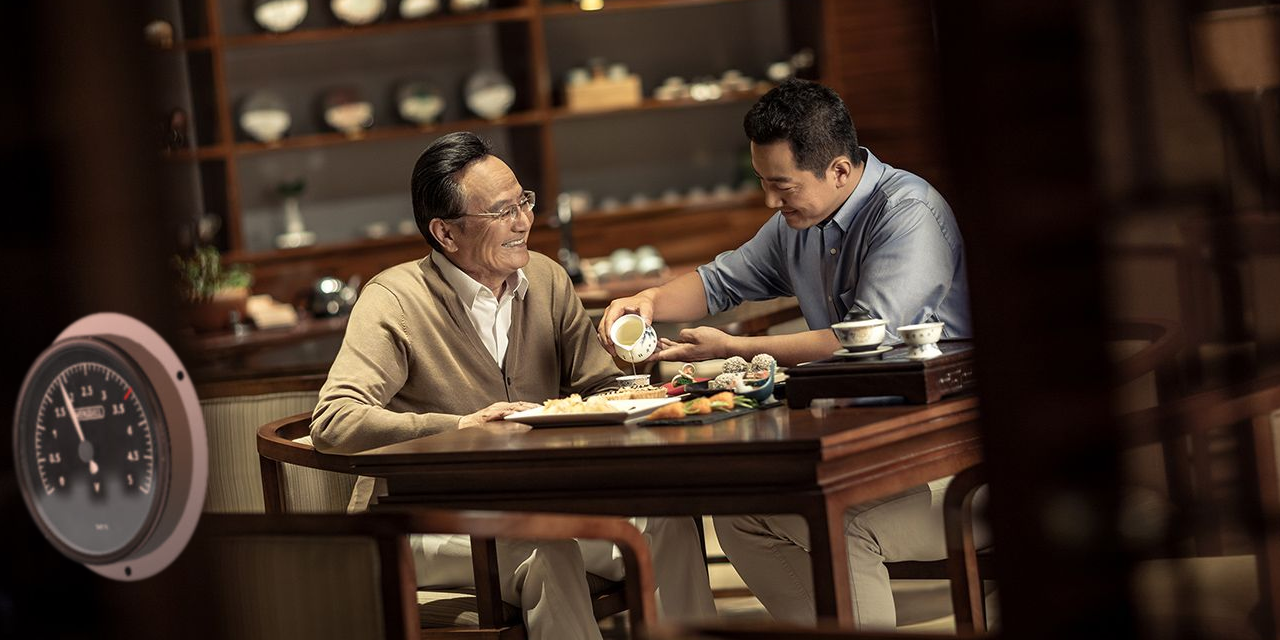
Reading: 2 V
